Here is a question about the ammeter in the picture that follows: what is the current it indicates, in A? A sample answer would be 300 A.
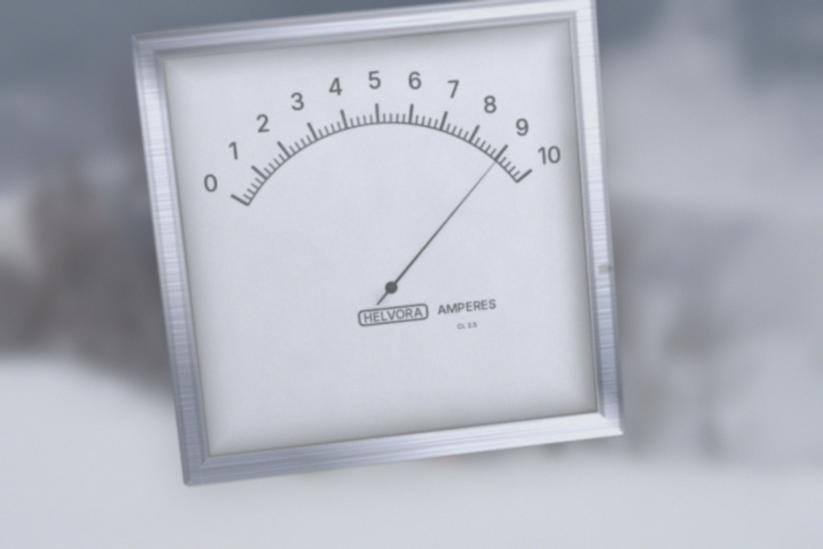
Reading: 9 A
